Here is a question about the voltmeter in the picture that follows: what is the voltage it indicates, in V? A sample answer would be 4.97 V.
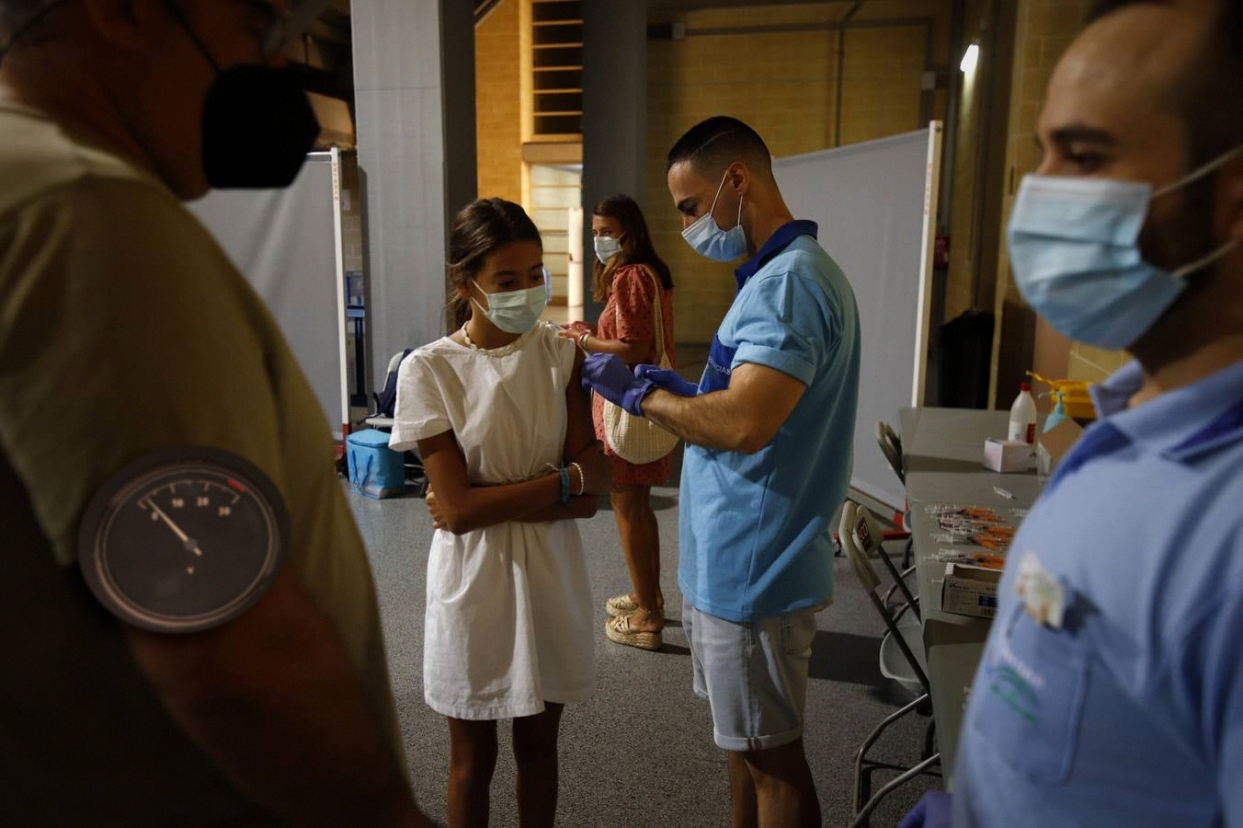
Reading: 2.5 V
